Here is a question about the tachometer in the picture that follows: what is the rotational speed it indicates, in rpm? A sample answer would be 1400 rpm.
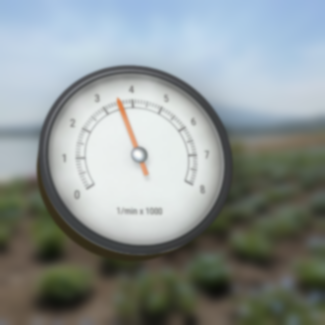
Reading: 3500 rpm
